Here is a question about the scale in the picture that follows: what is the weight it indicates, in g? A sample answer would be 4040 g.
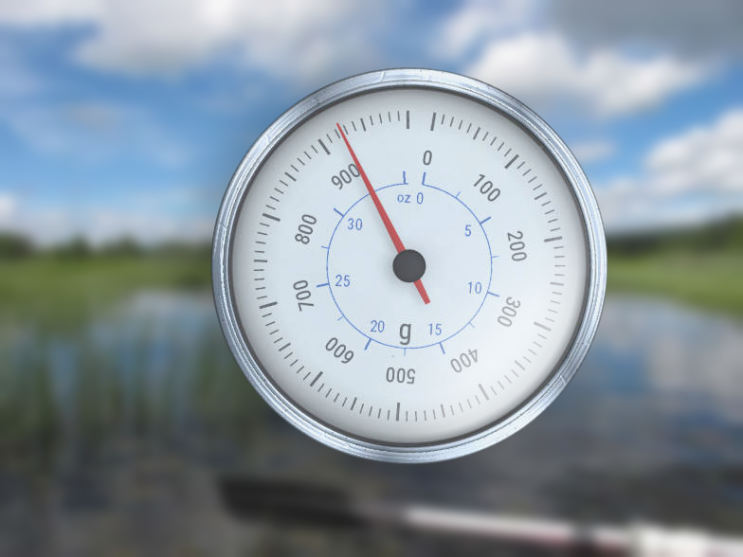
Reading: 925 g
